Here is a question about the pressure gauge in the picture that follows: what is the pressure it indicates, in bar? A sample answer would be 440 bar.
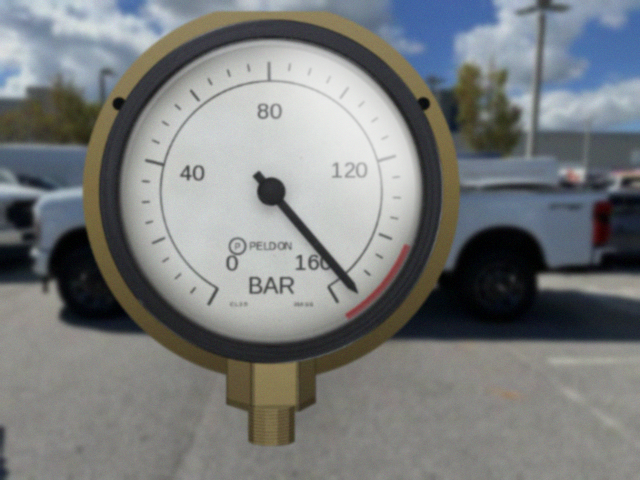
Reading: 155 bar
